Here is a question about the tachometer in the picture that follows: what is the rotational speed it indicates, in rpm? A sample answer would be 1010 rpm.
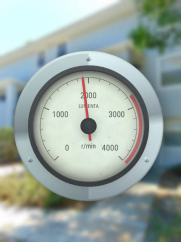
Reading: 1900 rpm
